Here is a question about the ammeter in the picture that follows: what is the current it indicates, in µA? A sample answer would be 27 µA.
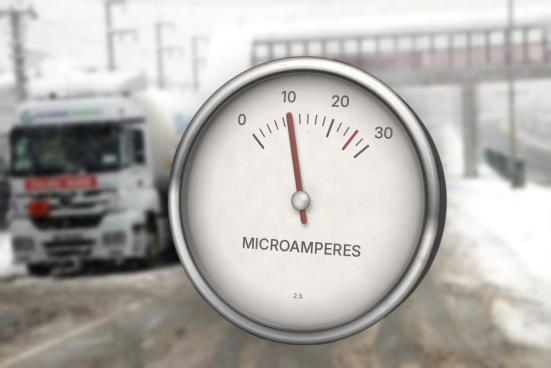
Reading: 10 µA
